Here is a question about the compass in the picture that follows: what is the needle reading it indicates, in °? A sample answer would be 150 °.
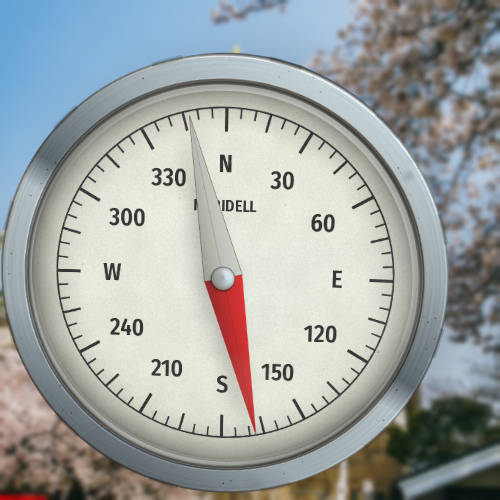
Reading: 167.5 °
